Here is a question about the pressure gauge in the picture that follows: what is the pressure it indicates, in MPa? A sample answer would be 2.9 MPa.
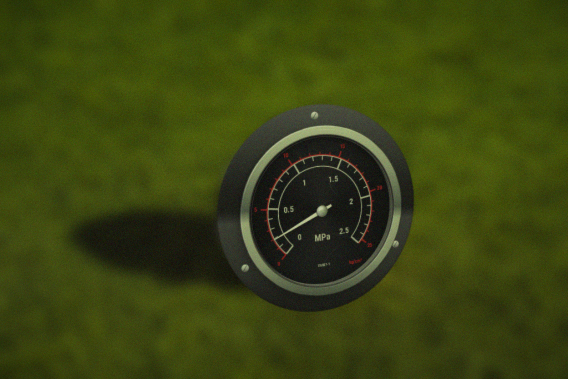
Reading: 0.2 MPa
